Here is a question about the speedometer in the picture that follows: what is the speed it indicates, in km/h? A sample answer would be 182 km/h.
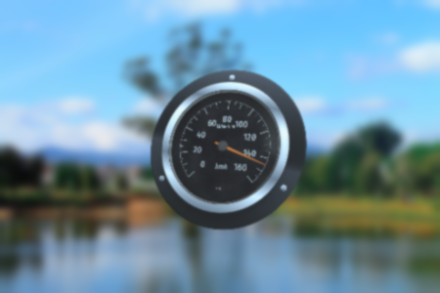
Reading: 145 km/h
